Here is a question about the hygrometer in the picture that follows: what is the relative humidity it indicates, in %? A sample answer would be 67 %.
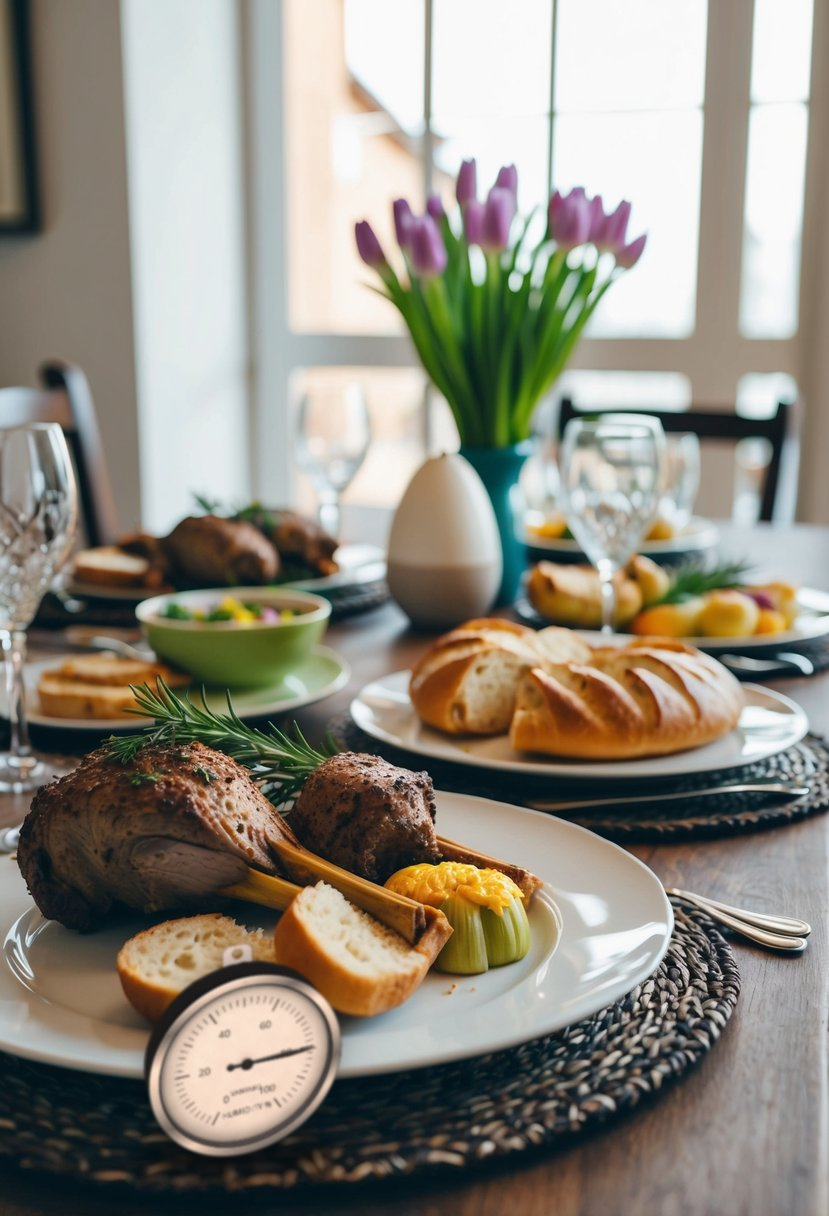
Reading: 80 %
